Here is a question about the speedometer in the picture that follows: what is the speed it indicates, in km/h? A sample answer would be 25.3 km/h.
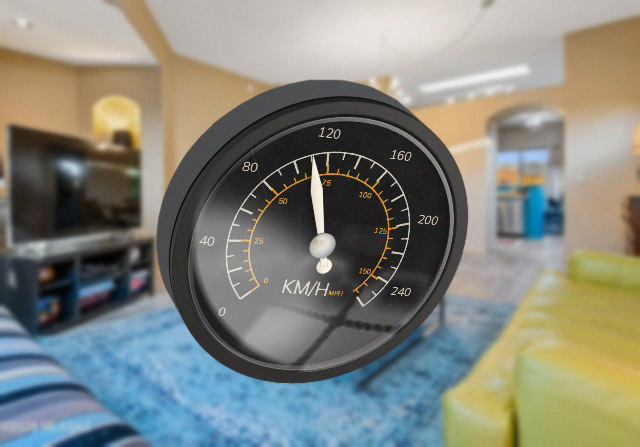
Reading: 110 km/h
